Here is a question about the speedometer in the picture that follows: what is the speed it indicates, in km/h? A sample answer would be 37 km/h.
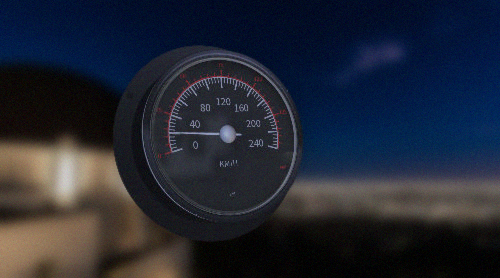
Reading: 20 km/h
